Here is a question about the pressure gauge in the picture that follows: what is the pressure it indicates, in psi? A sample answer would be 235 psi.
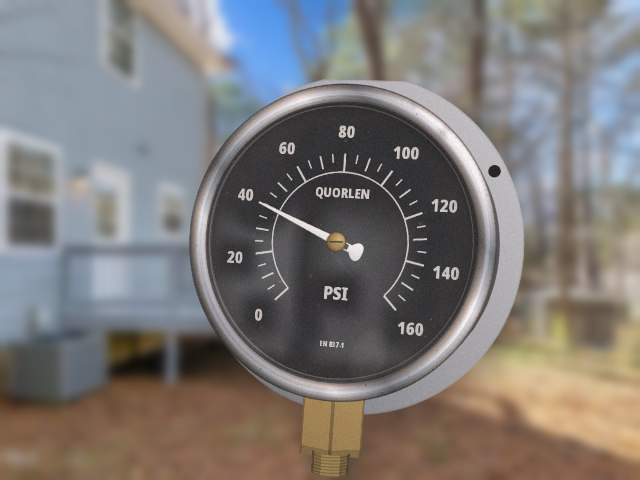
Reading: 40 psi
